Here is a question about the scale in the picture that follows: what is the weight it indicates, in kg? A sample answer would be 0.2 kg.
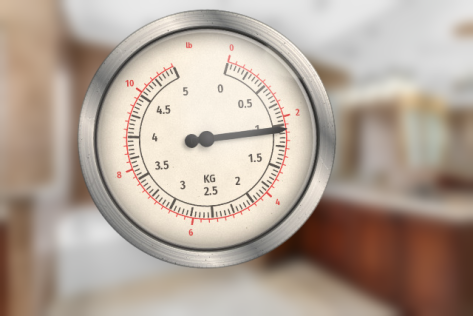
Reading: 1.05 kg
